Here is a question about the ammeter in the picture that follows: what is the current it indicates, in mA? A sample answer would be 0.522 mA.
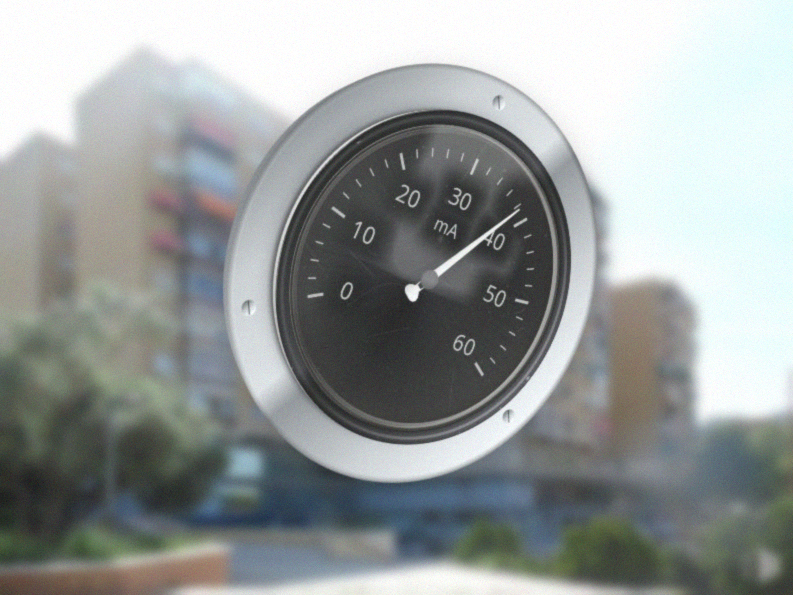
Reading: 38 mA
